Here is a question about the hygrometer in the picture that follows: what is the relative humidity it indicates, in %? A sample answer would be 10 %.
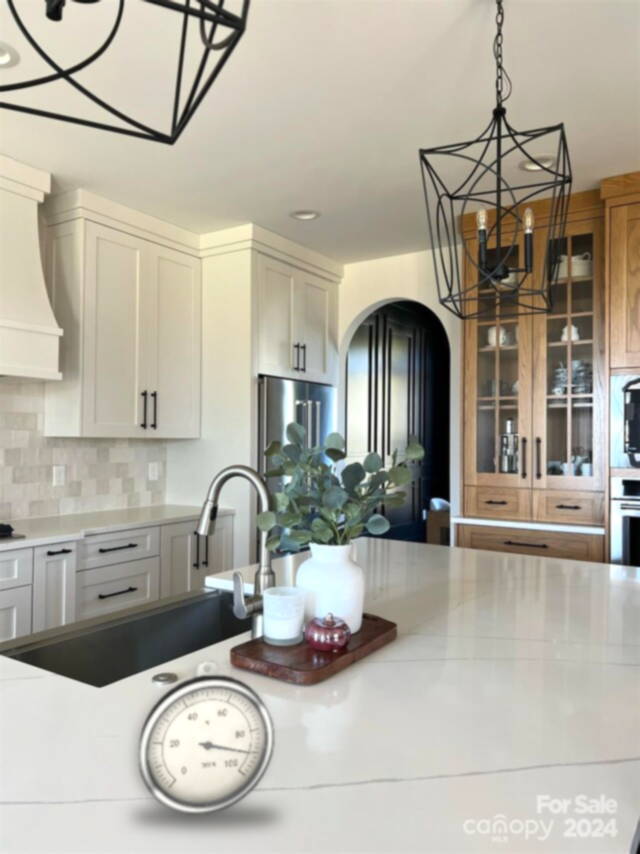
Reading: 90 %
